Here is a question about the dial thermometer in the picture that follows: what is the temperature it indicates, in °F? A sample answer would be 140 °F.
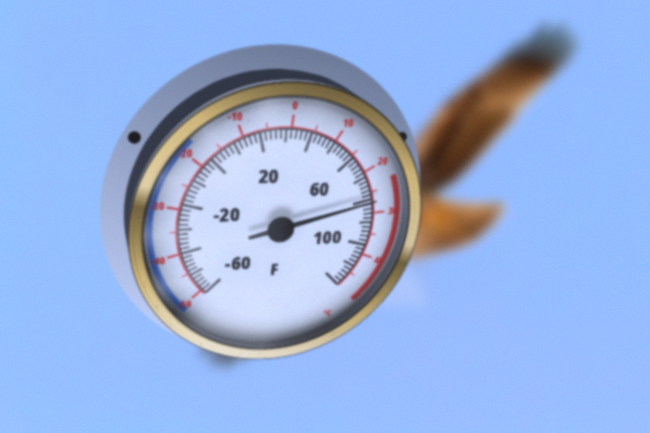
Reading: 80 °F
